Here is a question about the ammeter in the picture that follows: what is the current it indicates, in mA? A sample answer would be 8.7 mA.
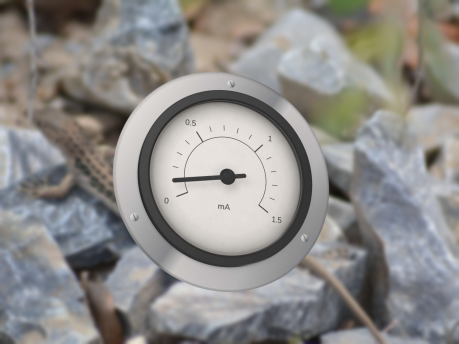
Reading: 0.1 mA
